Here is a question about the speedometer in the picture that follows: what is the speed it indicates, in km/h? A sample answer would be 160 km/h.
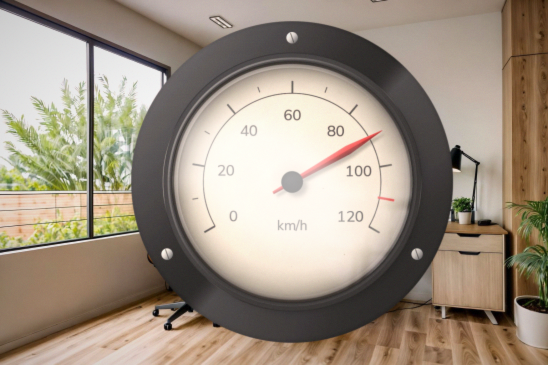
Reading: 90 km/h
